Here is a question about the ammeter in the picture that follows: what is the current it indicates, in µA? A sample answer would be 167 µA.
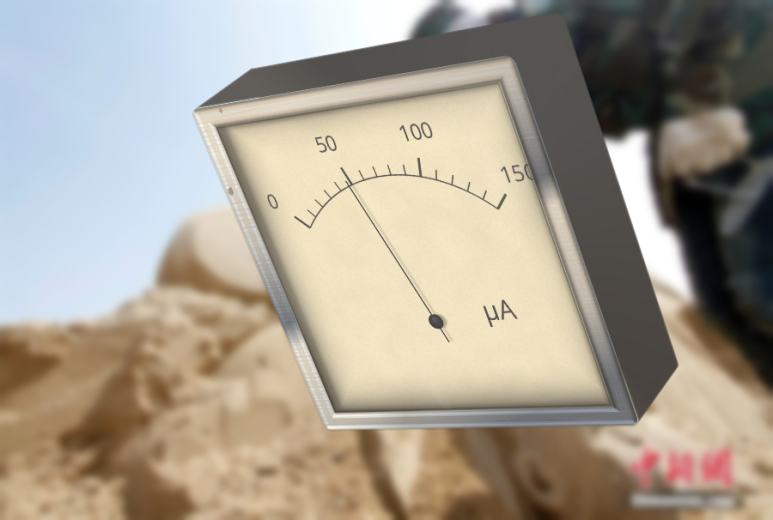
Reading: 50 µA
